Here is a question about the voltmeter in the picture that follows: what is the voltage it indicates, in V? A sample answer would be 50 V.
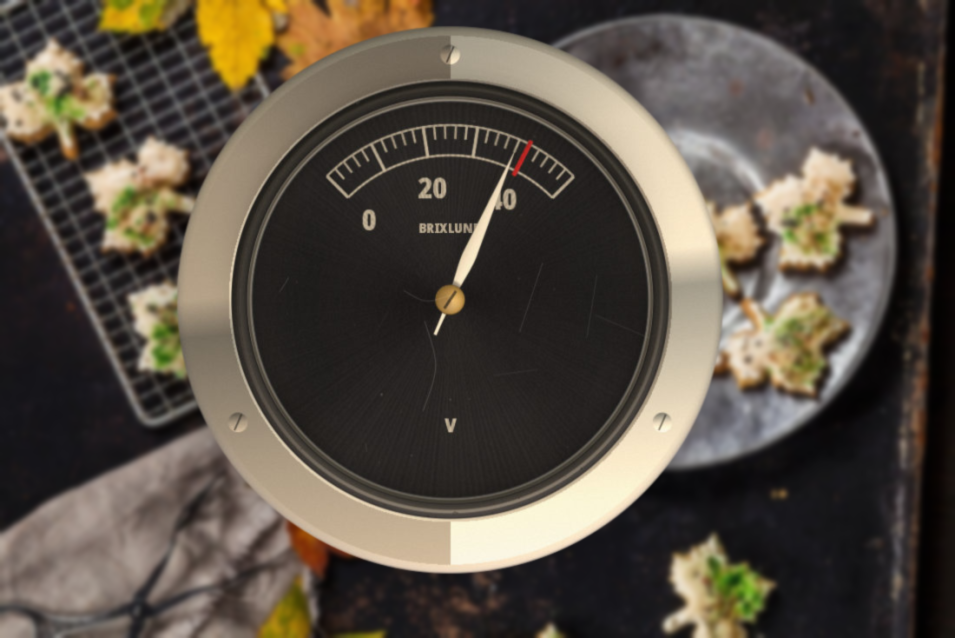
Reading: 38 V
